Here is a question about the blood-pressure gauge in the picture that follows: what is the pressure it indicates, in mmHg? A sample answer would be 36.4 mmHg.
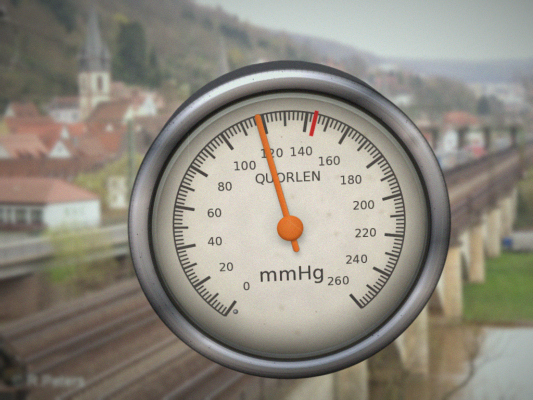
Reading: 118 mmHg
